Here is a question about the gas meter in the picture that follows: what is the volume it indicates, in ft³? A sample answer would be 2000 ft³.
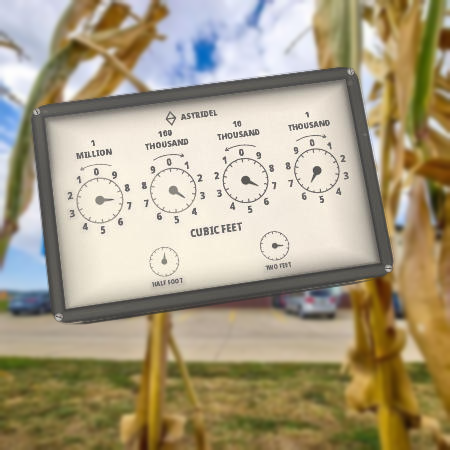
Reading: 736600 ft³
